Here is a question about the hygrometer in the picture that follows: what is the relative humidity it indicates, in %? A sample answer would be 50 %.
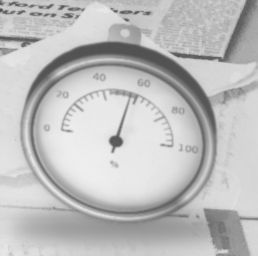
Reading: 56 %
